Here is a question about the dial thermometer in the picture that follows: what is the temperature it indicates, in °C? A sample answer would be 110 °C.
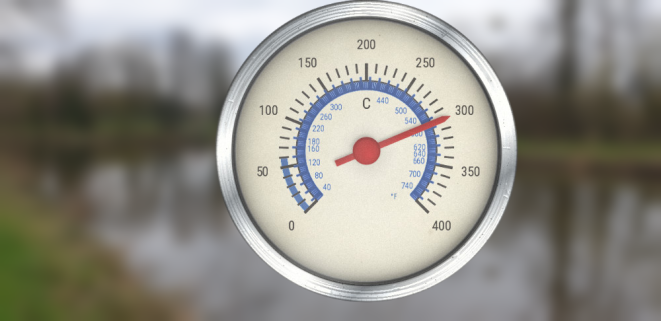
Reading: 300 °C
